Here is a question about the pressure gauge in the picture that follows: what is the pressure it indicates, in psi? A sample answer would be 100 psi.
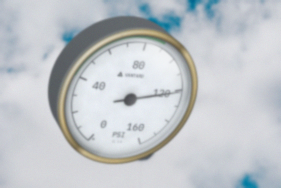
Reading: 120 psi
